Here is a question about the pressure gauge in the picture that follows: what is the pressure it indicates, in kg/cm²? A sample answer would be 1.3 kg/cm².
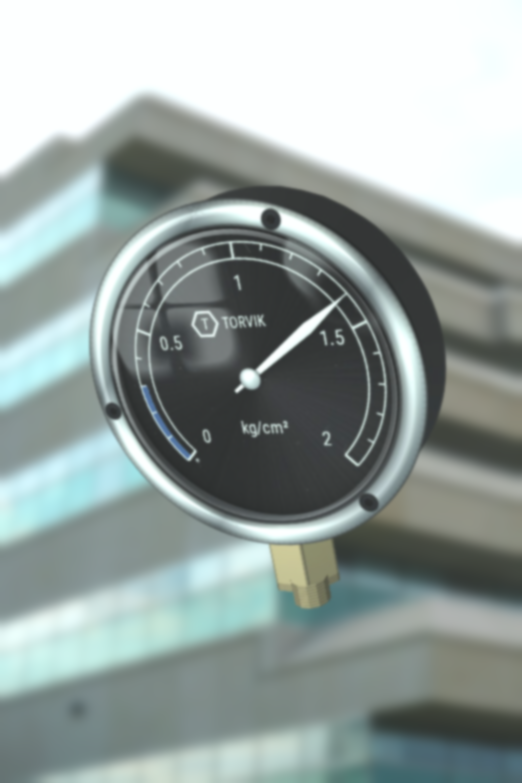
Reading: 1.4 kg/cm²
